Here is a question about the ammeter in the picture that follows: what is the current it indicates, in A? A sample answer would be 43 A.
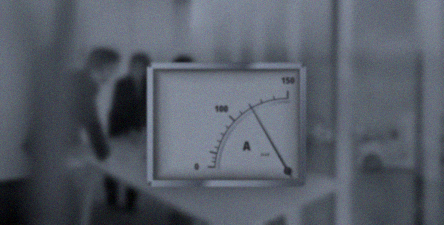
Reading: 120 A
